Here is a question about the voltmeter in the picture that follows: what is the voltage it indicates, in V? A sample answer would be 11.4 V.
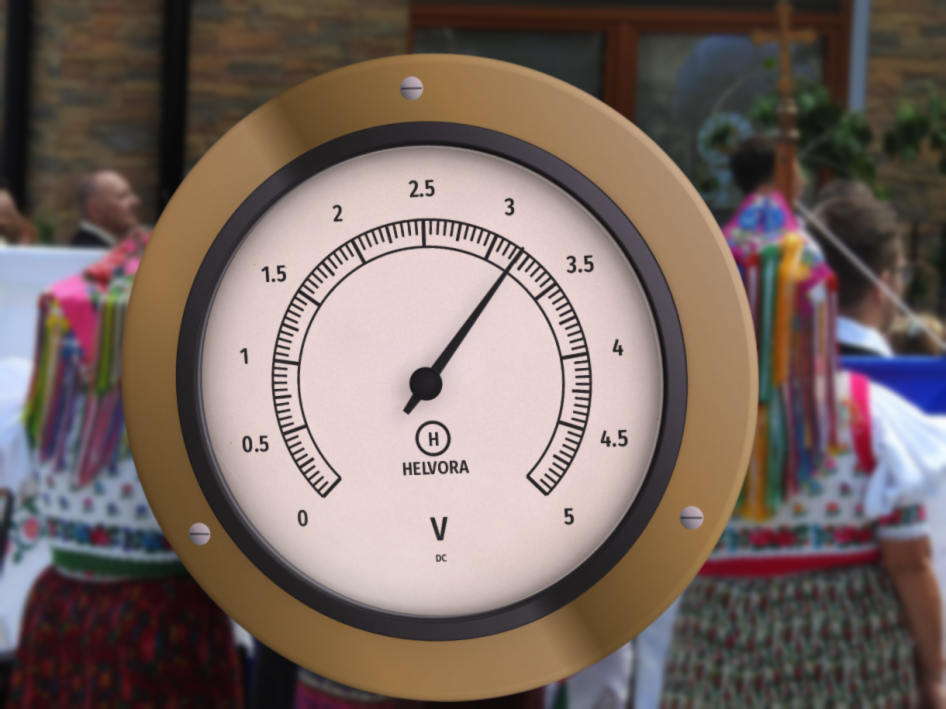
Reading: 3.2 V
